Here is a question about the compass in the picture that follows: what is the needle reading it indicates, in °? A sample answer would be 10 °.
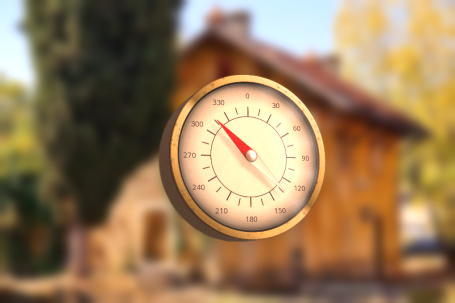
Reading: 315 °
